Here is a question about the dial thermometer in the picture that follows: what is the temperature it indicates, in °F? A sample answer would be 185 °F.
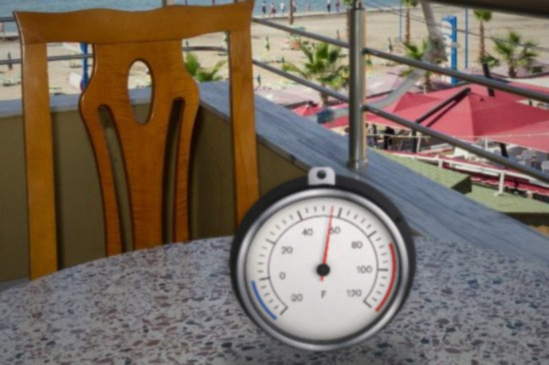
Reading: 56 °F
